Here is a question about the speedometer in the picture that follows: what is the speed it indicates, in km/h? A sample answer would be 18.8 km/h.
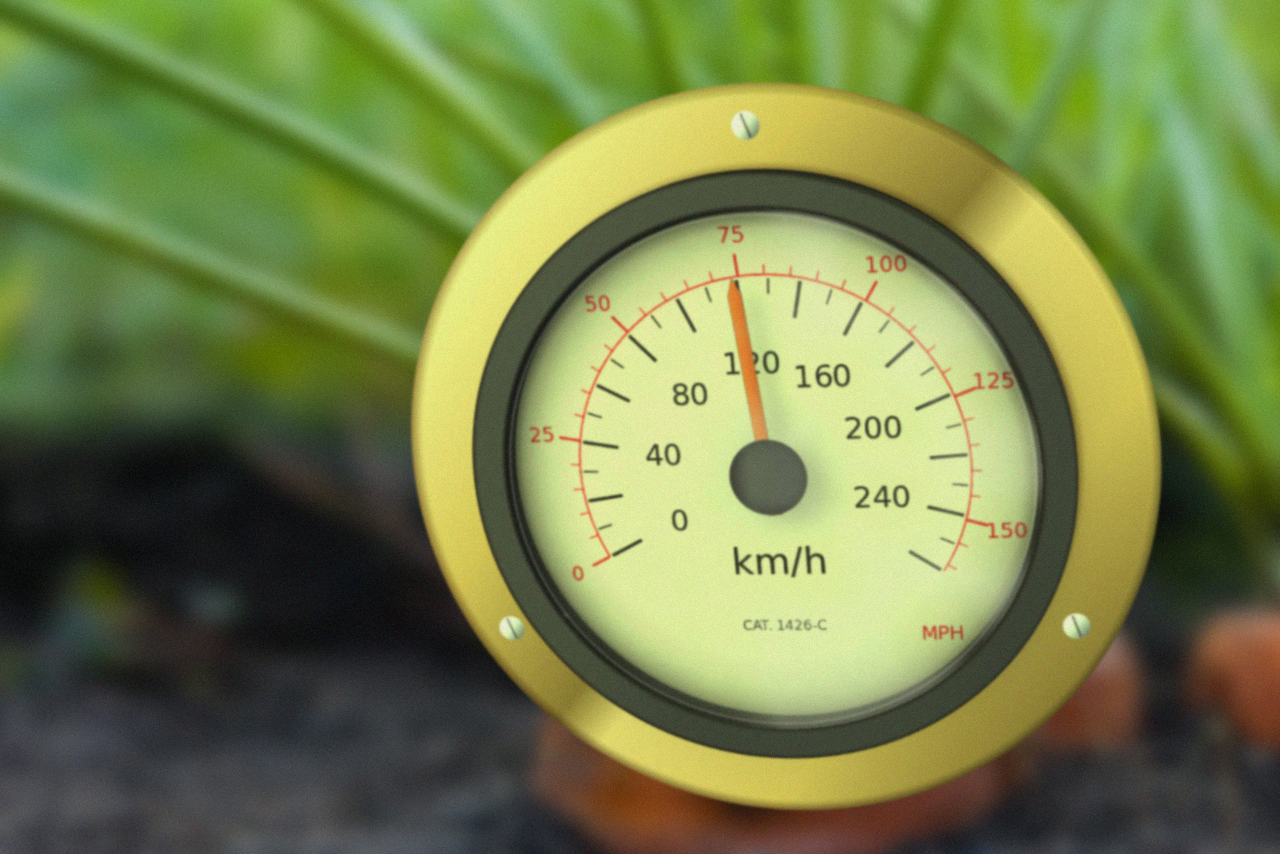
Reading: 120 km/h
